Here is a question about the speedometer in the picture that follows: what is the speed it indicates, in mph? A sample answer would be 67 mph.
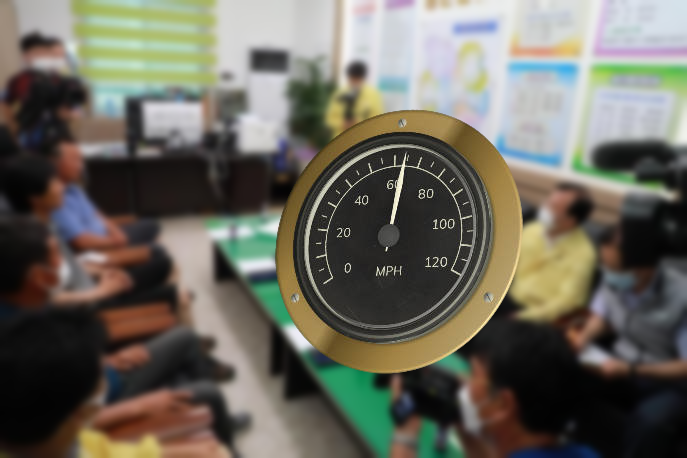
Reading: 65 mph
